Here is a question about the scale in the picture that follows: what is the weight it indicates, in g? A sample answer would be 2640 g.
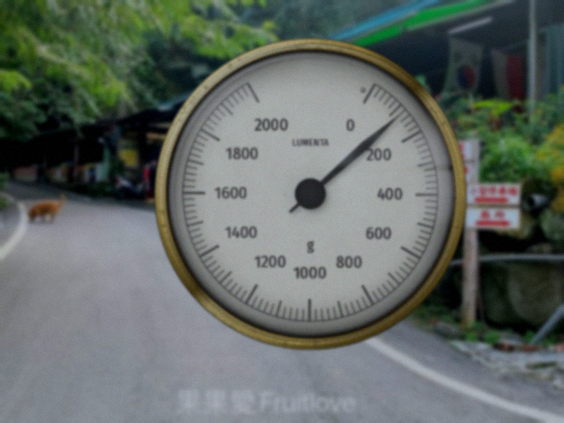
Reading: 120 g
